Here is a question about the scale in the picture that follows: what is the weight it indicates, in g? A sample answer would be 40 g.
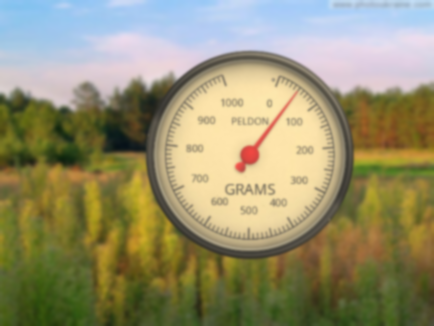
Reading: 50 g
